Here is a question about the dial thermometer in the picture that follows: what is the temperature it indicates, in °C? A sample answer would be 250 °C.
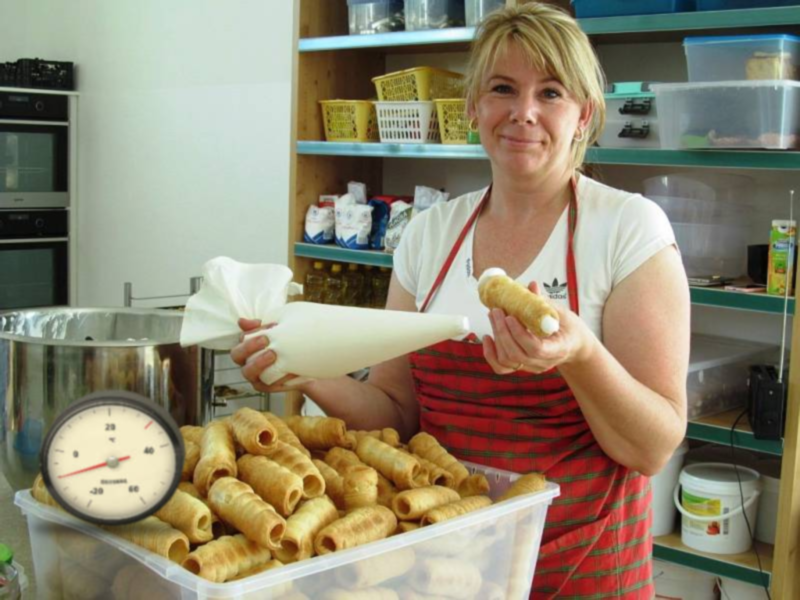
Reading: -8 °C
